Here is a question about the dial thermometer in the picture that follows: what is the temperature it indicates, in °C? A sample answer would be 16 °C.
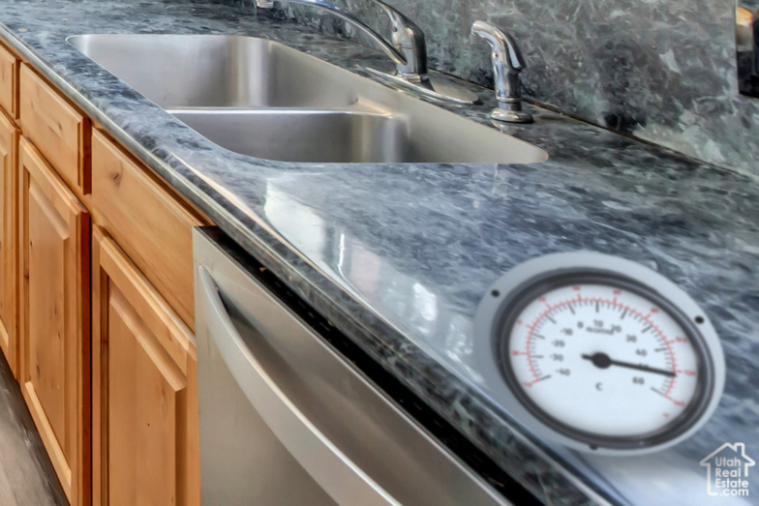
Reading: 50 °C
